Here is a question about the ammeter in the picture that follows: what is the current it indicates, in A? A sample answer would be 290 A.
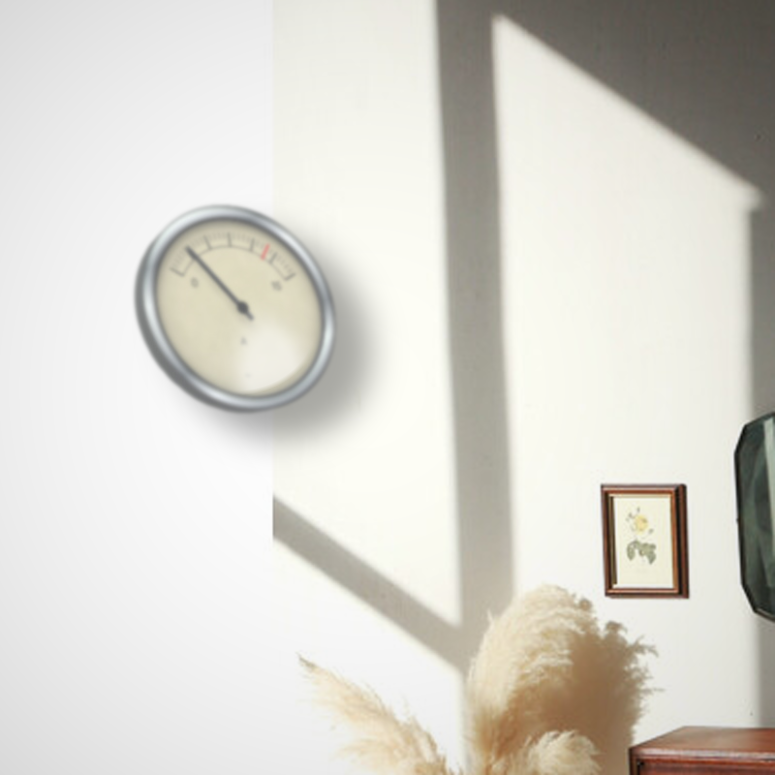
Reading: 2.5 A
